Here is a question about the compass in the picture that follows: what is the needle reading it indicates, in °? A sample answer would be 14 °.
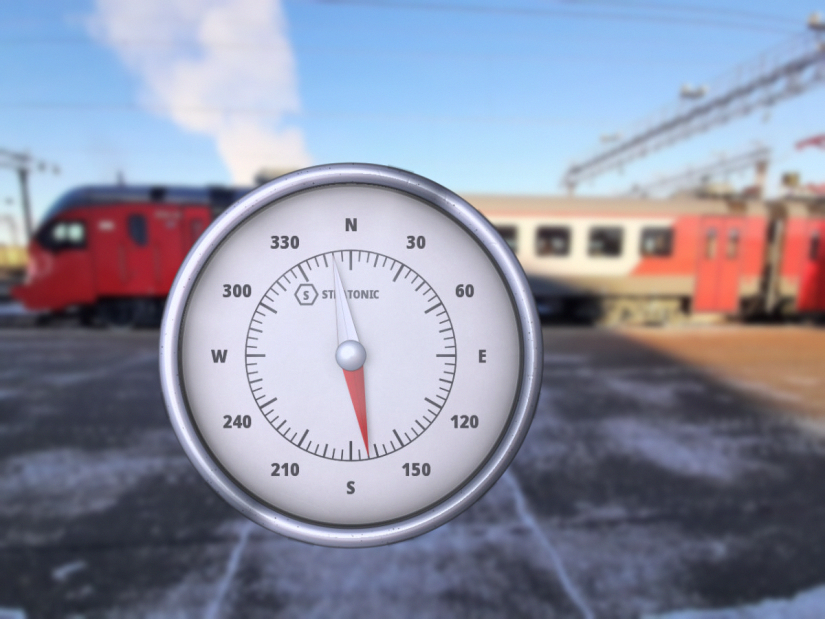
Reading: 170 °
